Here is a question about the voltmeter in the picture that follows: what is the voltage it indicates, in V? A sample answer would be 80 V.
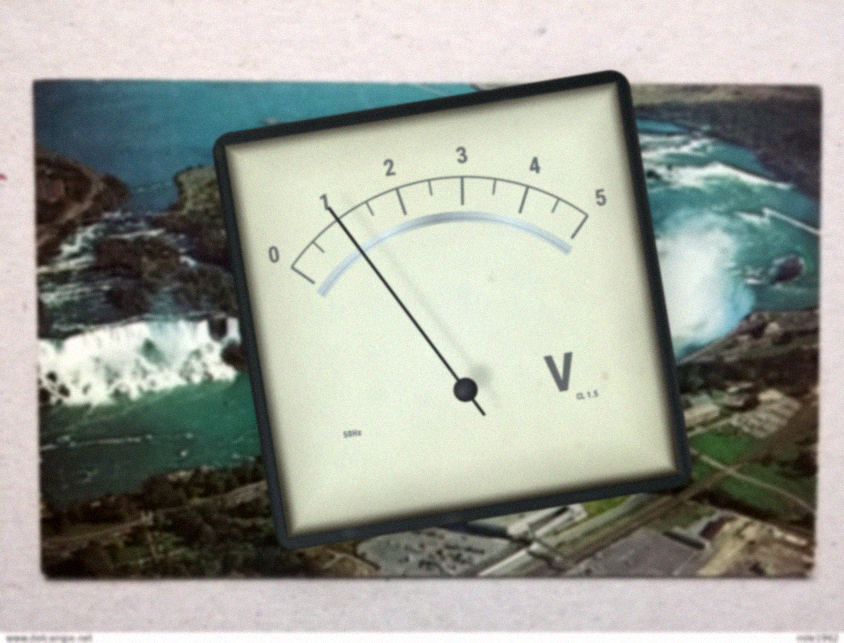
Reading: 1 V
